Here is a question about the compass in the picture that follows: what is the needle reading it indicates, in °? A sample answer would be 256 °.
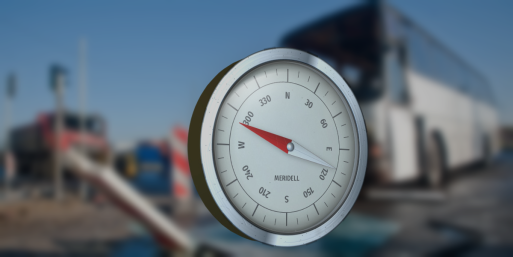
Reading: 290 °
